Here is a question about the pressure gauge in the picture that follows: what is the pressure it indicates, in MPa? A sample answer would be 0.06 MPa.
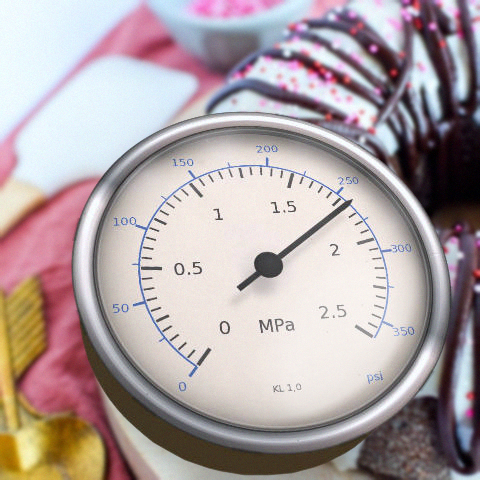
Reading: 1.8 MPa
